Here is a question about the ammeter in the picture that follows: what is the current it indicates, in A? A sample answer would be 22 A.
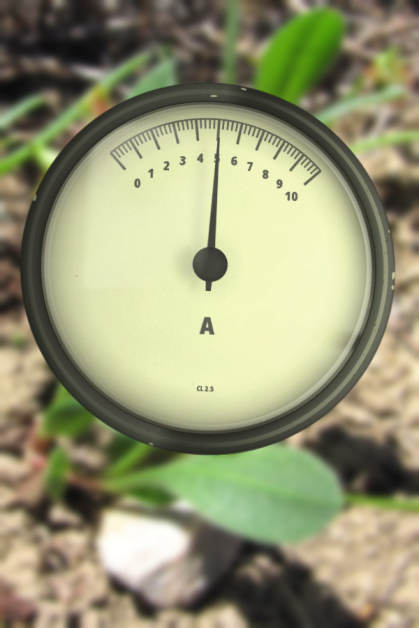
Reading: 5 A
